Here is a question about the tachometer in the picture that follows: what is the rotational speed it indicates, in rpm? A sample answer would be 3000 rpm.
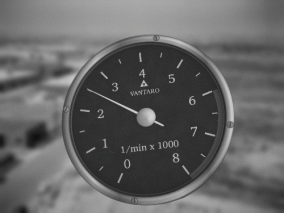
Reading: 2500 rpm
